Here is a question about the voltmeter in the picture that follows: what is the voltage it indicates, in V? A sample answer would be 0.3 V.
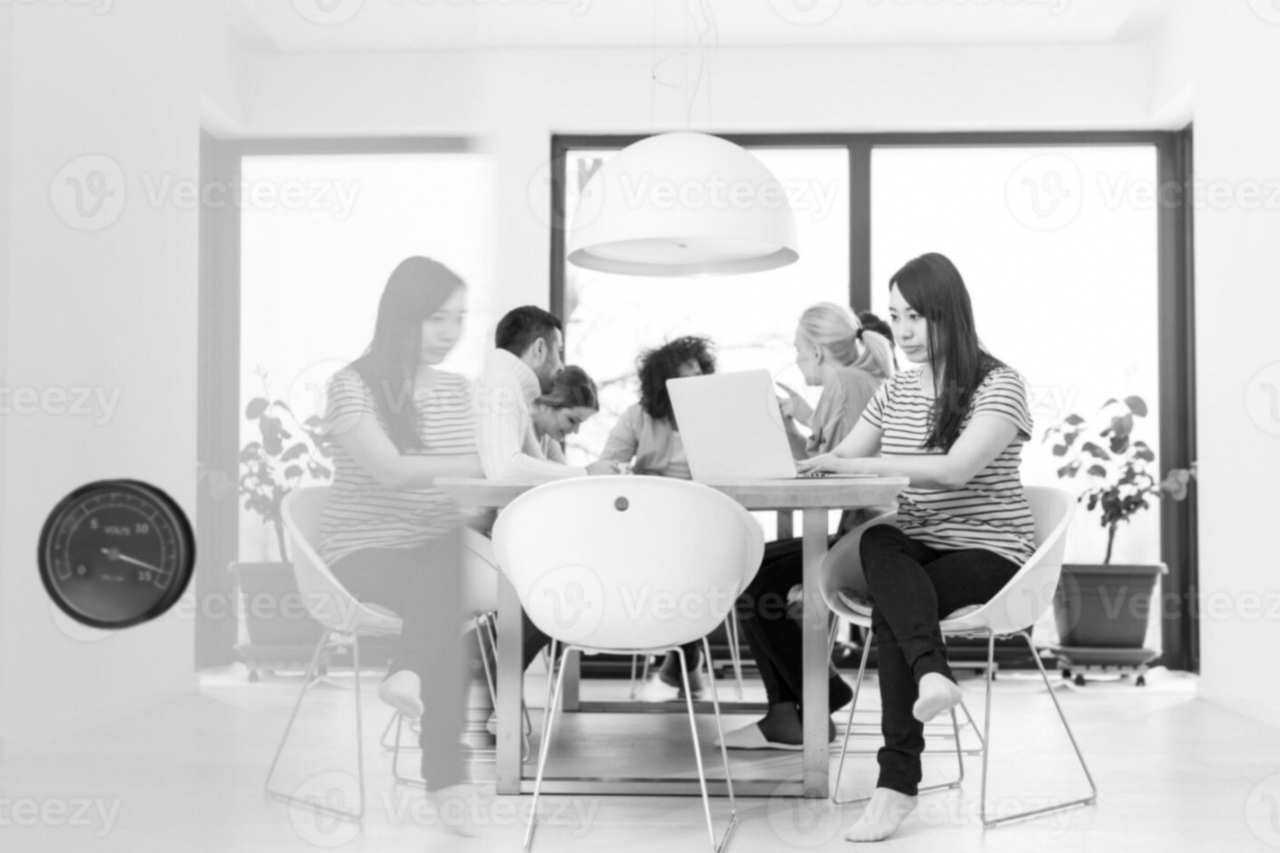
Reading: 14 V
